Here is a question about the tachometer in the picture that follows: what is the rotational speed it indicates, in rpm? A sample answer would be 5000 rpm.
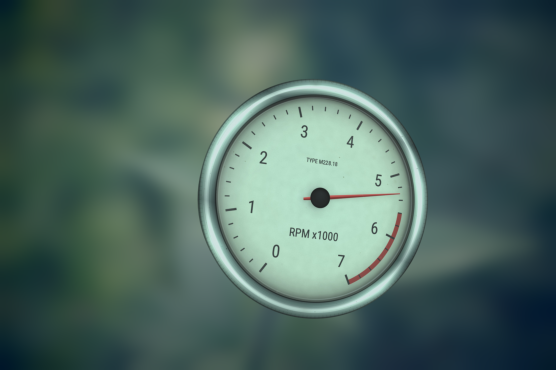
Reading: 5300 rpm
